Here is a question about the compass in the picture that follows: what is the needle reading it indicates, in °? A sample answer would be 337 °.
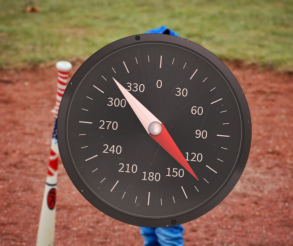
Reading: 135 °
